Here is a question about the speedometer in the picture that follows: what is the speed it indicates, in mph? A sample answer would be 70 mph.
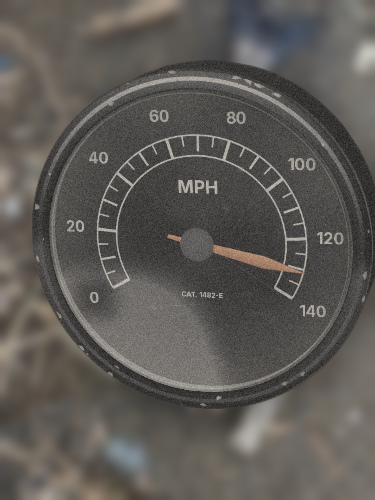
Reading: 130 mph
